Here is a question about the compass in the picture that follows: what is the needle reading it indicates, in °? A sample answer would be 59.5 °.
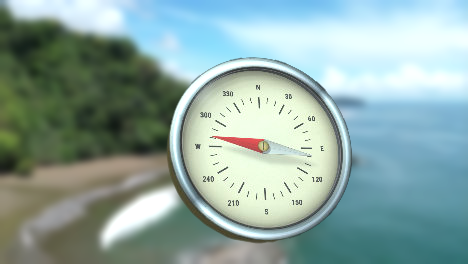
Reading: 280 °
